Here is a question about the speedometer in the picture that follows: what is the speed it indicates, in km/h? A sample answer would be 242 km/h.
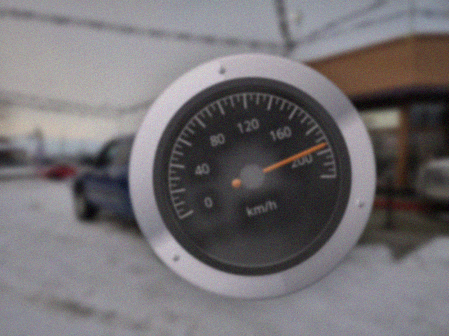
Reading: 195 km/h
